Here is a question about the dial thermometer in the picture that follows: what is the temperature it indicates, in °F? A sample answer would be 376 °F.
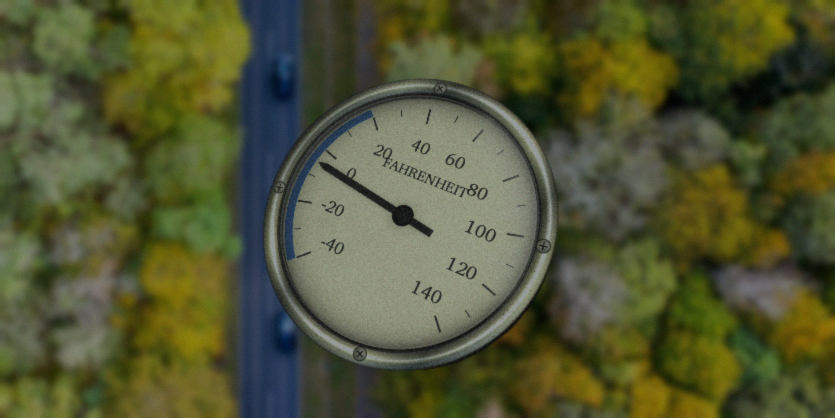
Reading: -5 °F
